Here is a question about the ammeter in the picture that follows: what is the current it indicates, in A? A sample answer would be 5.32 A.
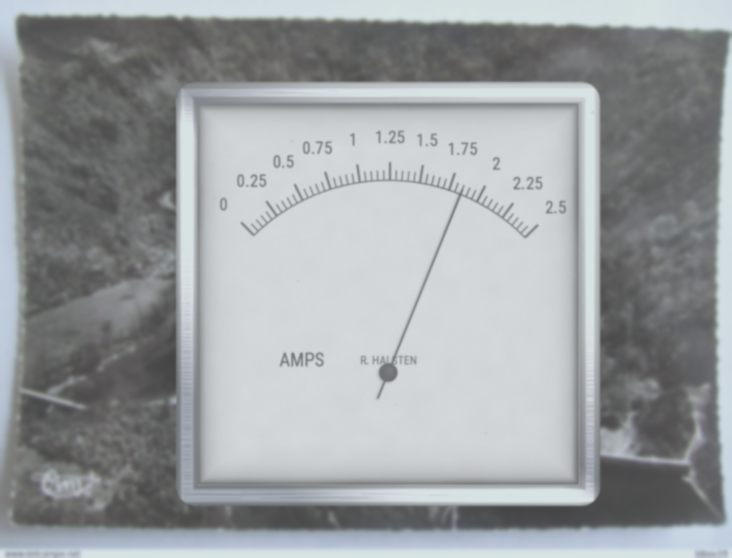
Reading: 1.85 A
